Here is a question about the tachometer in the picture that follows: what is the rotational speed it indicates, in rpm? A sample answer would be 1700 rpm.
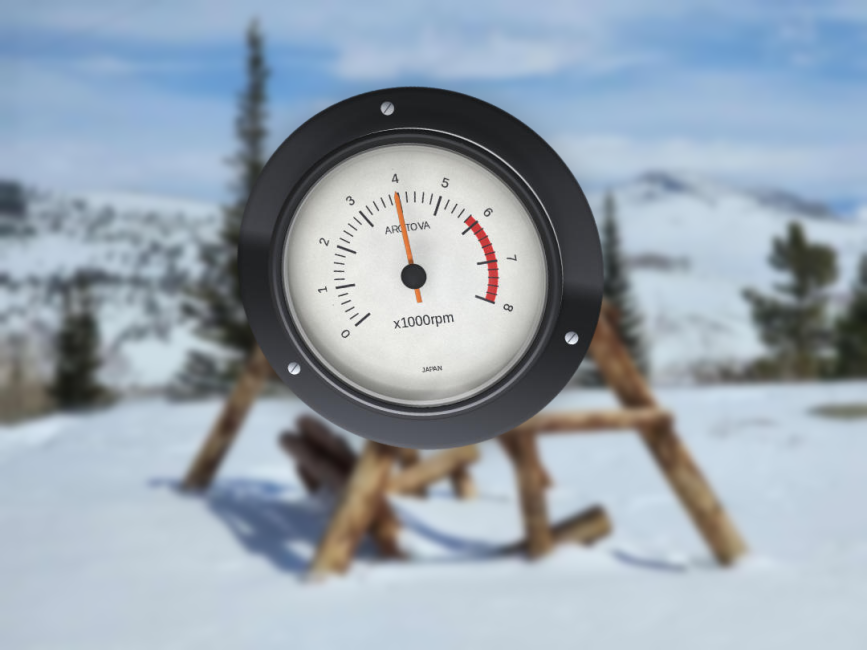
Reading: 4000 rpm
